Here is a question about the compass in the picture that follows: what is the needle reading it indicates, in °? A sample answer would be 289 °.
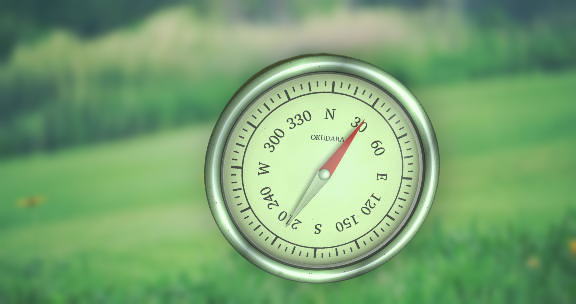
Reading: 30 °
